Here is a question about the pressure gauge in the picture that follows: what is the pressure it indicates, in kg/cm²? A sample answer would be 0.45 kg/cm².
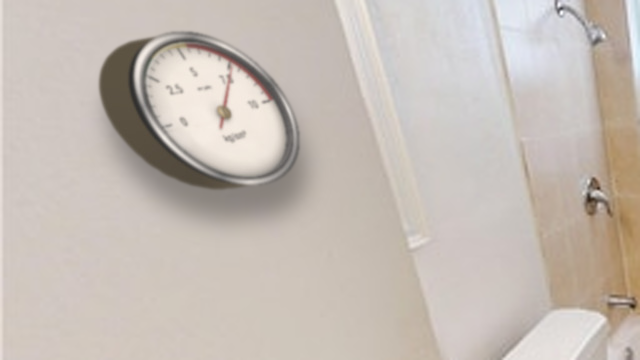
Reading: 7.5 kg/cm²
